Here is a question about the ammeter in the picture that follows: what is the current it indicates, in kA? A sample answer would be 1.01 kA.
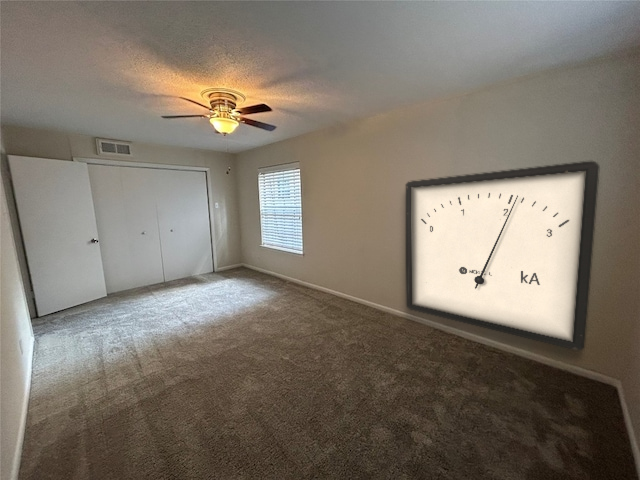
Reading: 2.1 kA
